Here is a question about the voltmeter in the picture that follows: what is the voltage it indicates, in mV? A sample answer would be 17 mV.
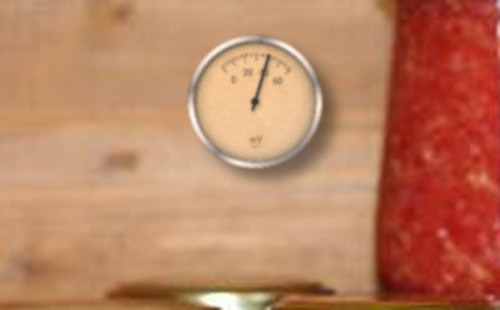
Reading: 40 mV
